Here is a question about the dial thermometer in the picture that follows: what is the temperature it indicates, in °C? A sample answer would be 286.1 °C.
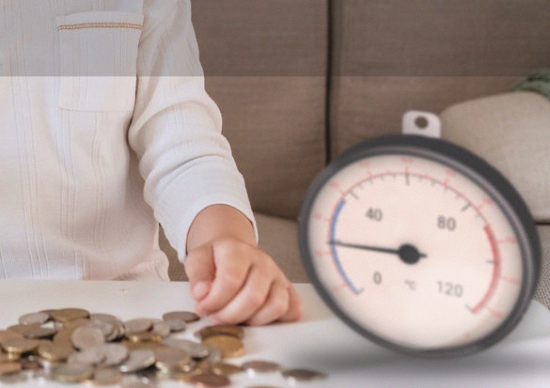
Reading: 20 °C
